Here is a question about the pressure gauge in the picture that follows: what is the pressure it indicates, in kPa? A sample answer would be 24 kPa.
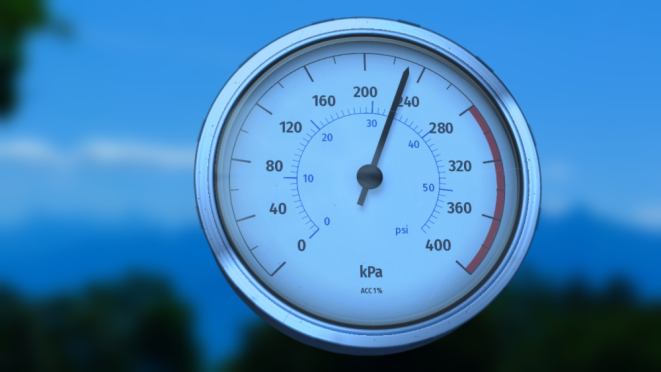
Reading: 230 kPa
